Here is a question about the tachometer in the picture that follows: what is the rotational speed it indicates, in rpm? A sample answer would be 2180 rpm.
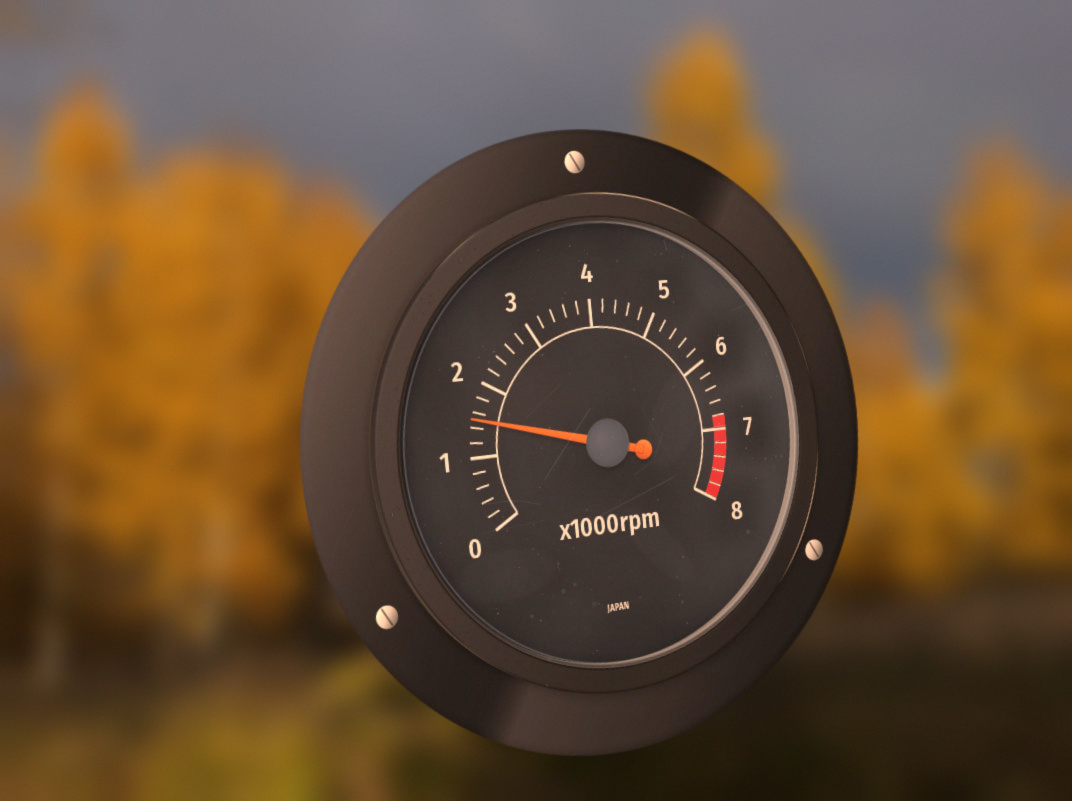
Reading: 1500 rpm
